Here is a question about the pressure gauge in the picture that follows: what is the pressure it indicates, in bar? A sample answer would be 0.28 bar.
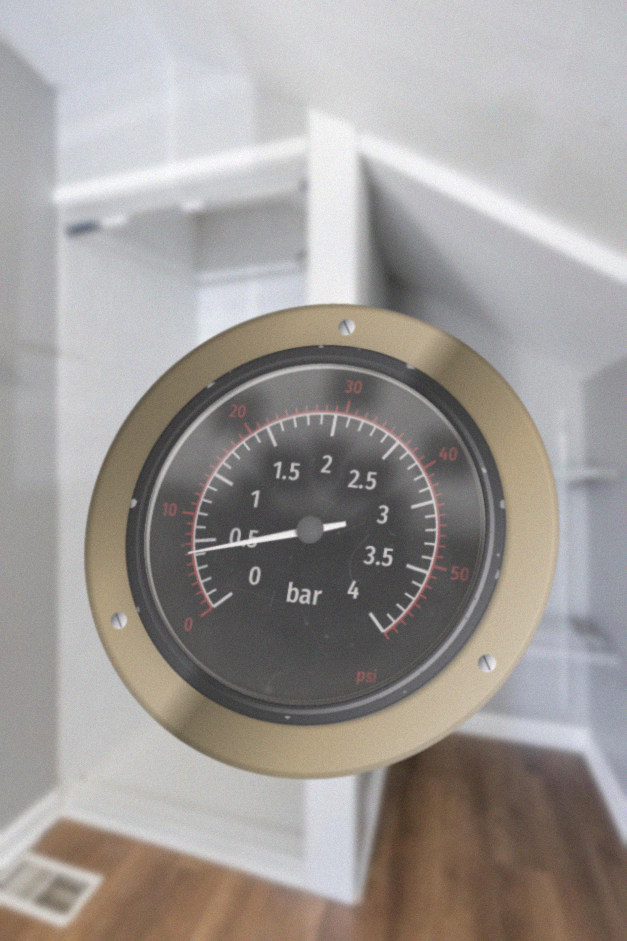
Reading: 0.4 bar
